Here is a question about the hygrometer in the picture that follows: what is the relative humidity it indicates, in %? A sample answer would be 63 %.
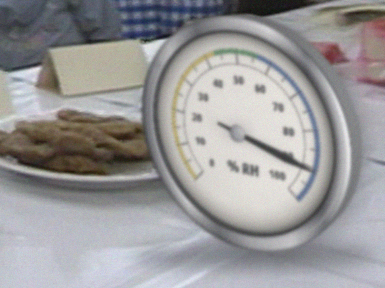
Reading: 90 %
